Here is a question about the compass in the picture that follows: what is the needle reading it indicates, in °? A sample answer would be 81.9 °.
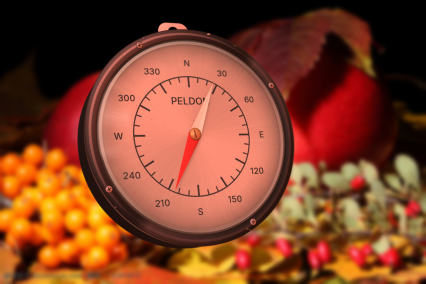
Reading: 205 °
